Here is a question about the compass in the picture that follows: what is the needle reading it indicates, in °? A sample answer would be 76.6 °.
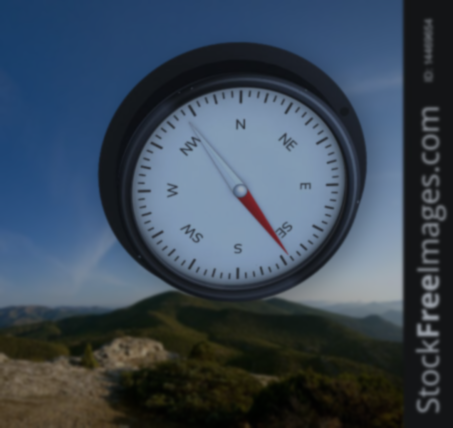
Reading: 145 °
